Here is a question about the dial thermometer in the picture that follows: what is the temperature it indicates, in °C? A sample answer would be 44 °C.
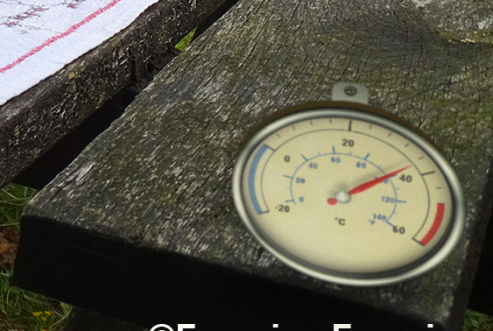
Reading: 36 °C
